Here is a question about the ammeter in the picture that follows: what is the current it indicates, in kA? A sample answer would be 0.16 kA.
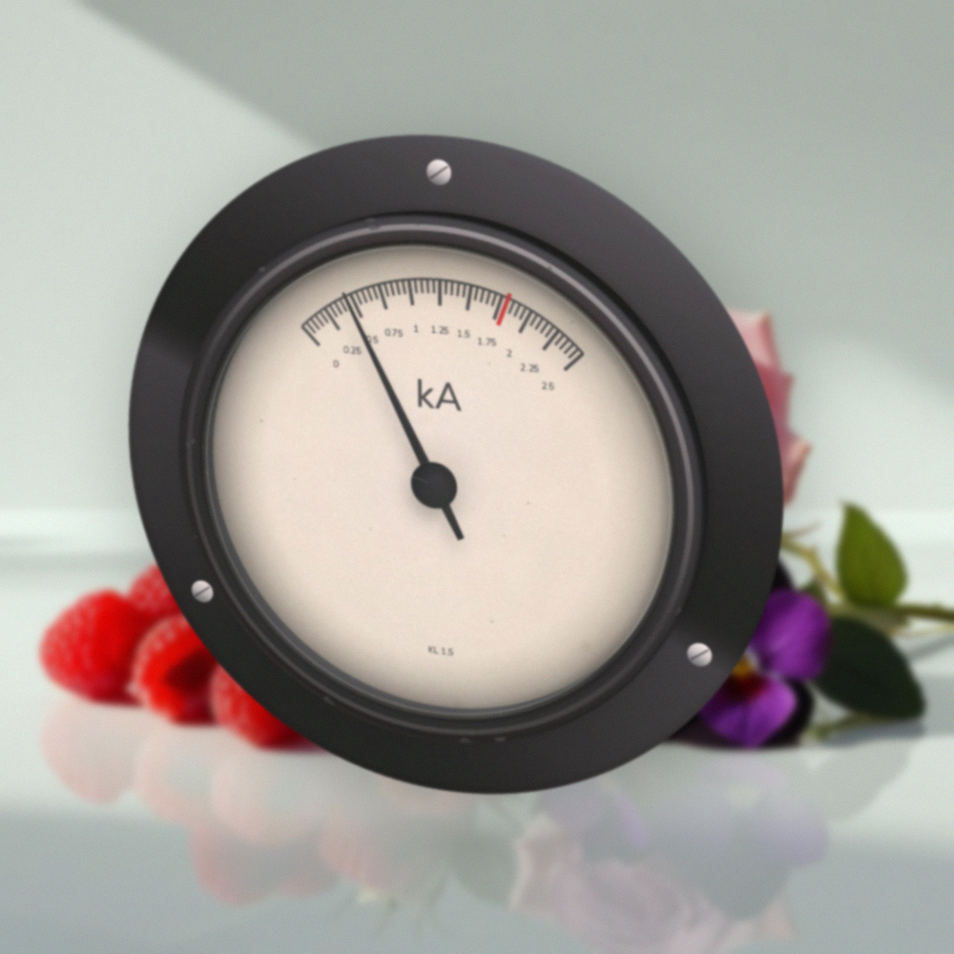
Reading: 0.5 kA
